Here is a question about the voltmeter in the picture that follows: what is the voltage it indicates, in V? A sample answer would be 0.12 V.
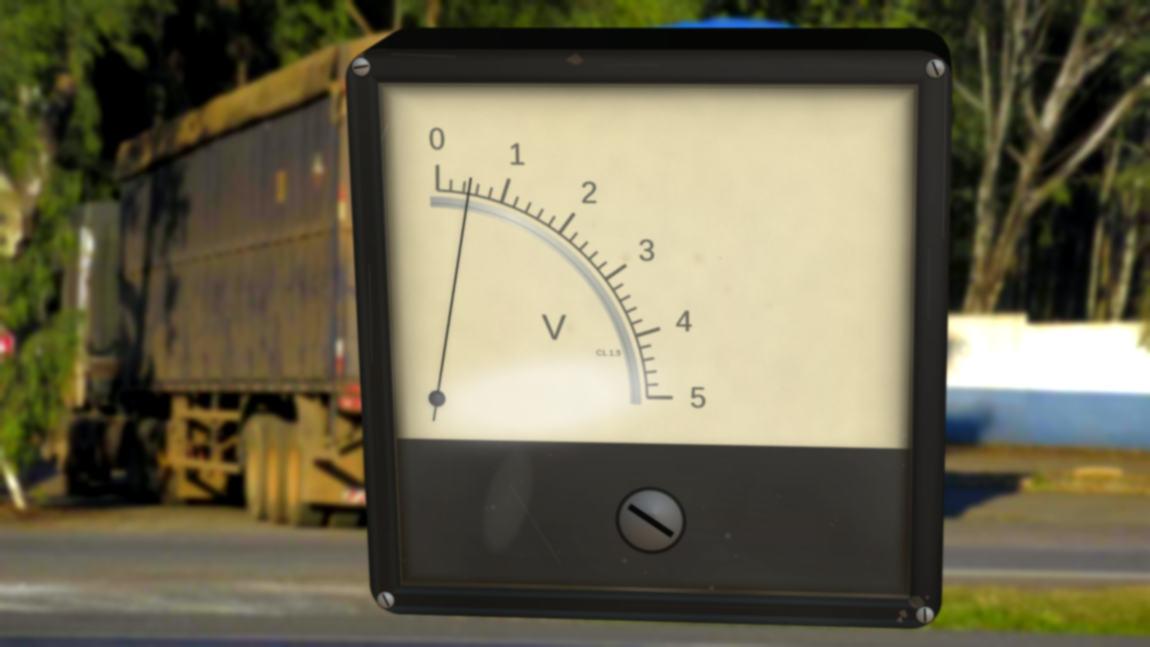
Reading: 0.5 V
